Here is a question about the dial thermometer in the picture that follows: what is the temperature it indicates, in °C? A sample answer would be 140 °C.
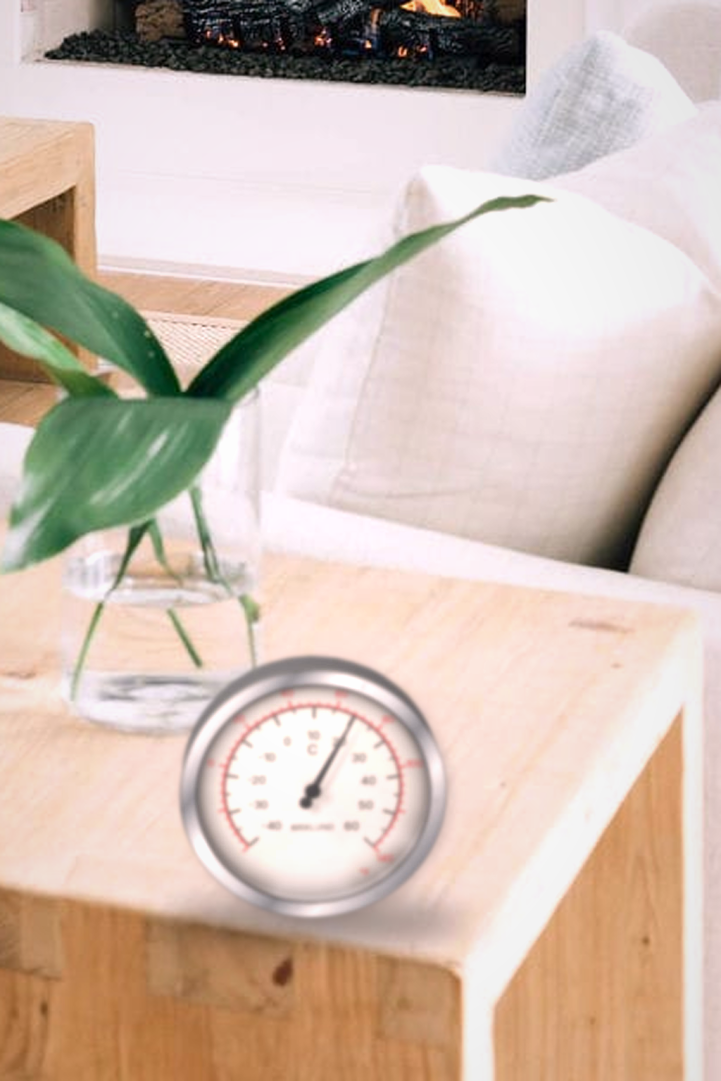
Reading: 20 °C
